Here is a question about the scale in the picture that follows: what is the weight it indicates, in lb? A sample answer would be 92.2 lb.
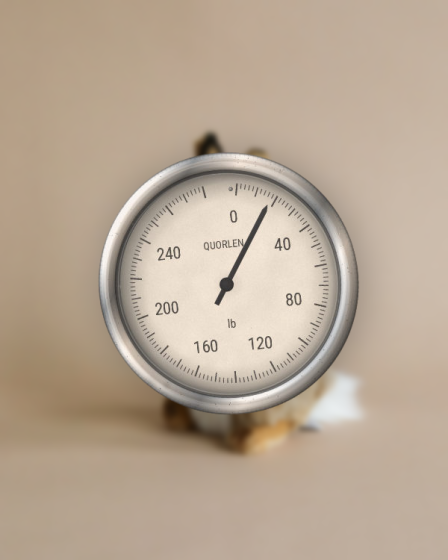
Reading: 18 lb
